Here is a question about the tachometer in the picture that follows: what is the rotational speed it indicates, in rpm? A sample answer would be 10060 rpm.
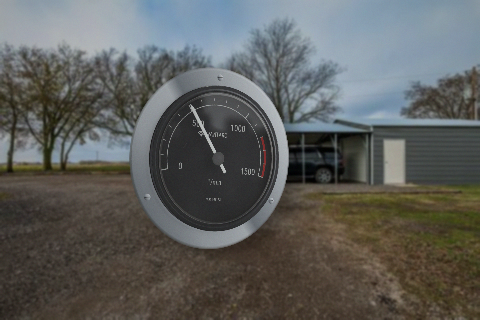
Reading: 500 rpm
